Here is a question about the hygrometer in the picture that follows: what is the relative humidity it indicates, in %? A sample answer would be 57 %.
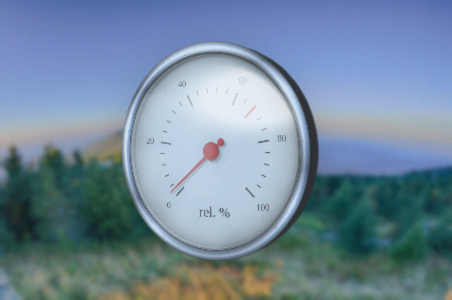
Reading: 2 %
